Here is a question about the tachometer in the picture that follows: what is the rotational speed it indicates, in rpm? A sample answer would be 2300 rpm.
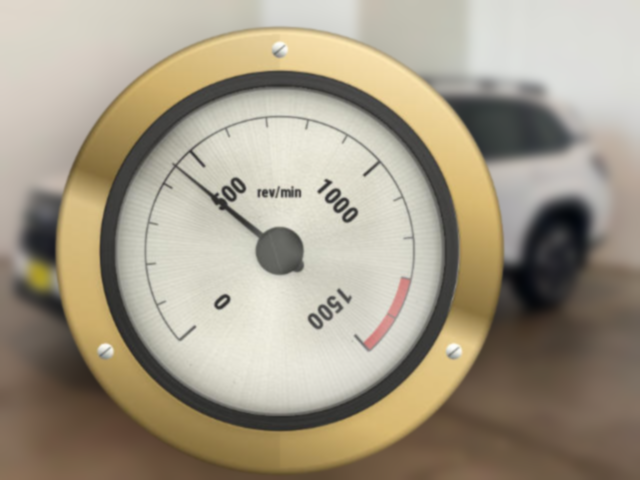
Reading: 450 rpm
